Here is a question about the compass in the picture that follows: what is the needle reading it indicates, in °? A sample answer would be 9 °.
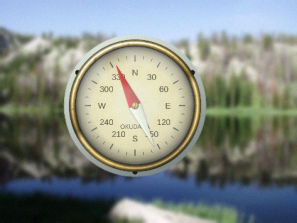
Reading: 335 °
